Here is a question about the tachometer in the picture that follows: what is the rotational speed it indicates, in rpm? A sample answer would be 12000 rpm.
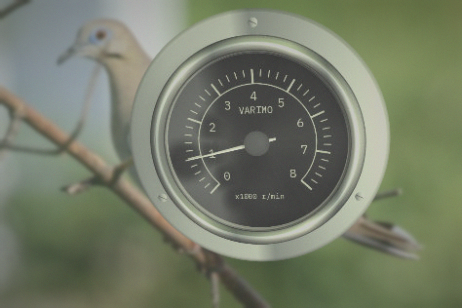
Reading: 1000 rpm
